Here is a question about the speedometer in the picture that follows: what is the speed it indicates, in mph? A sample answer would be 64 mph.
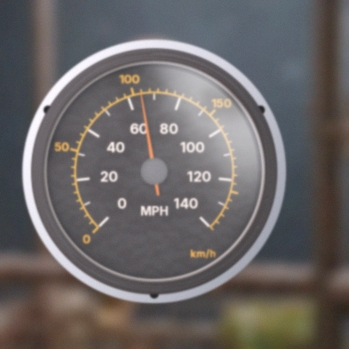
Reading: 65 mph
